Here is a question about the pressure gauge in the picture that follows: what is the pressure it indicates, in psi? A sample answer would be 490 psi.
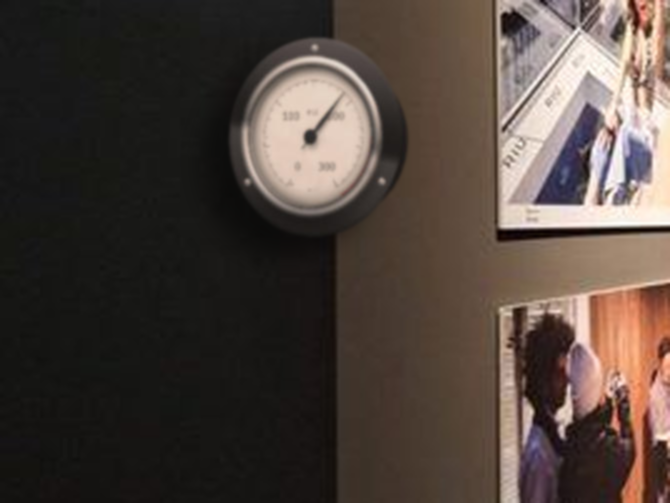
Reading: 190 psi
